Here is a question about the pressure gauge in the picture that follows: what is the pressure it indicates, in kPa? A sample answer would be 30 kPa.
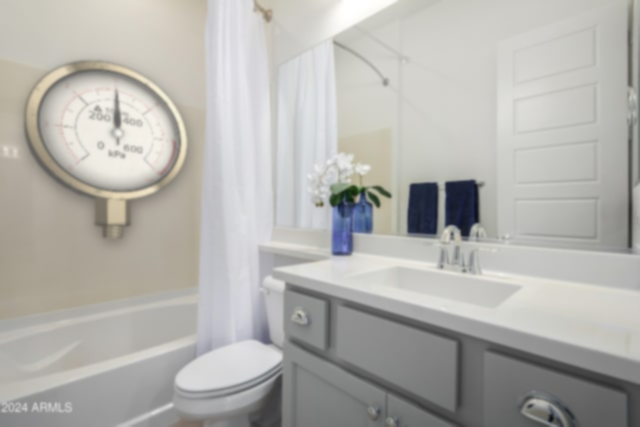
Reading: 300 kPa
